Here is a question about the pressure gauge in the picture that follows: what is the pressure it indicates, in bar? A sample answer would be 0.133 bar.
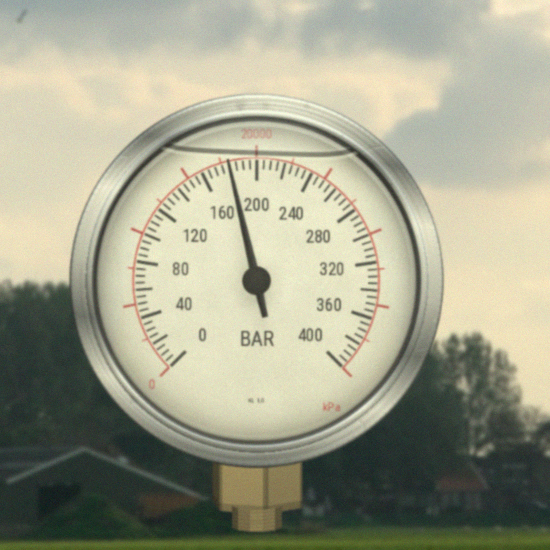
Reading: 180 bar
